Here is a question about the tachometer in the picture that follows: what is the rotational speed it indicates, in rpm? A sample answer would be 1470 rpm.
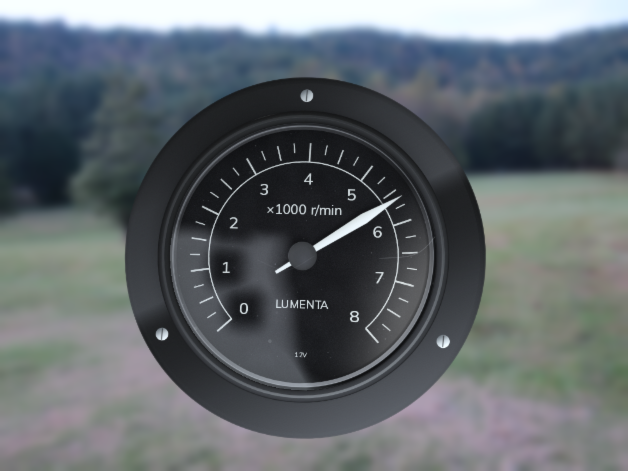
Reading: 5625 rpm
